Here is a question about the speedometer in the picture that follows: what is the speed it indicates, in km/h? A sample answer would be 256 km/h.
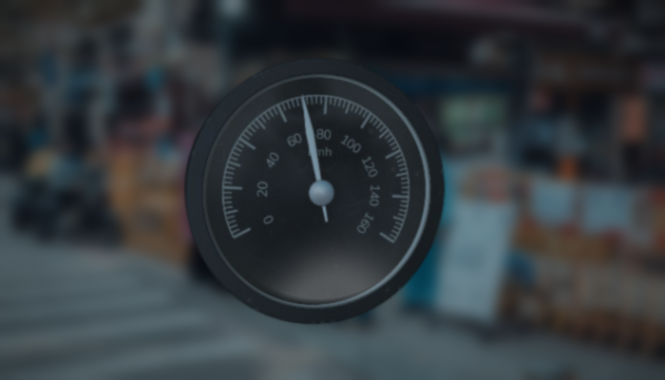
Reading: 70 km/h
